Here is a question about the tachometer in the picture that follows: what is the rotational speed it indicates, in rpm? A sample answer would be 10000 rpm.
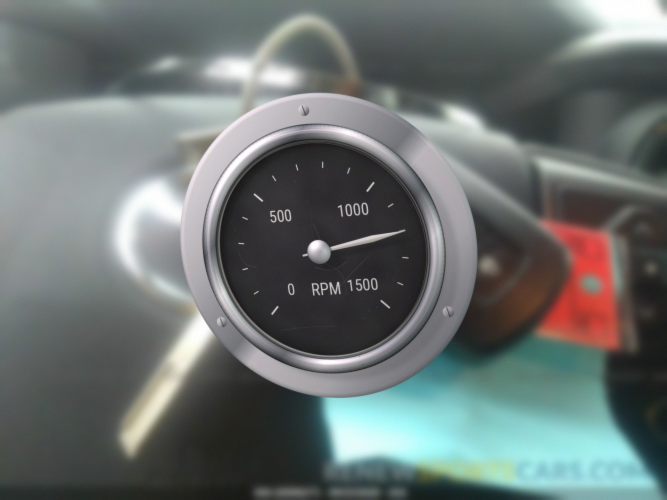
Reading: 1200 rpm
